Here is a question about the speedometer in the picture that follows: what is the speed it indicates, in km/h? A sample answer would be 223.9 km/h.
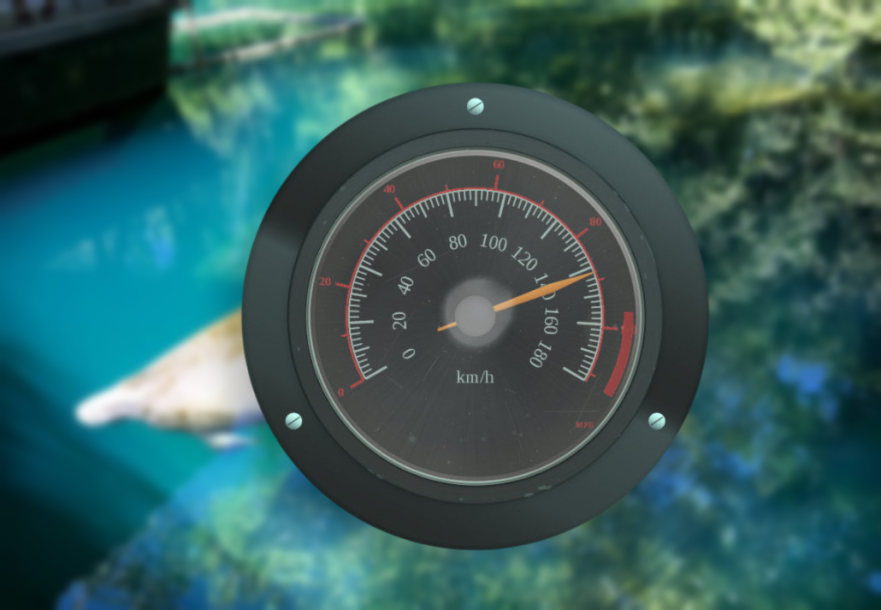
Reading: 142 km/h
